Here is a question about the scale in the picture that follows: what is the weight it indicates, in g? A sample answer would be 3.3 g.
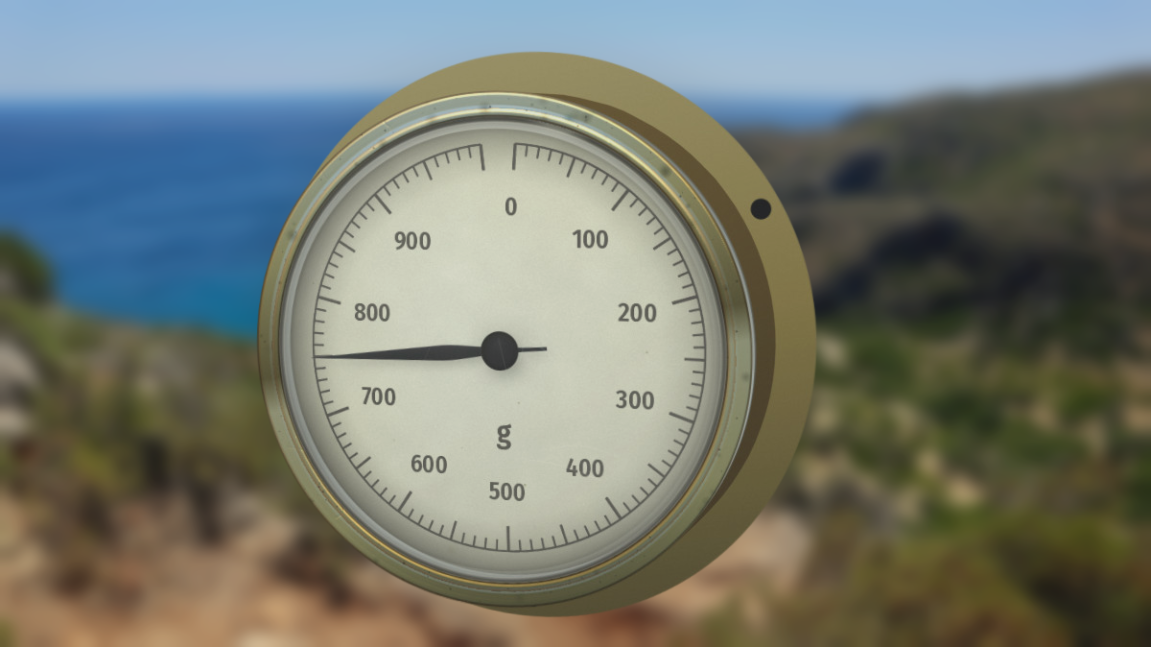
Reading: 750 g
